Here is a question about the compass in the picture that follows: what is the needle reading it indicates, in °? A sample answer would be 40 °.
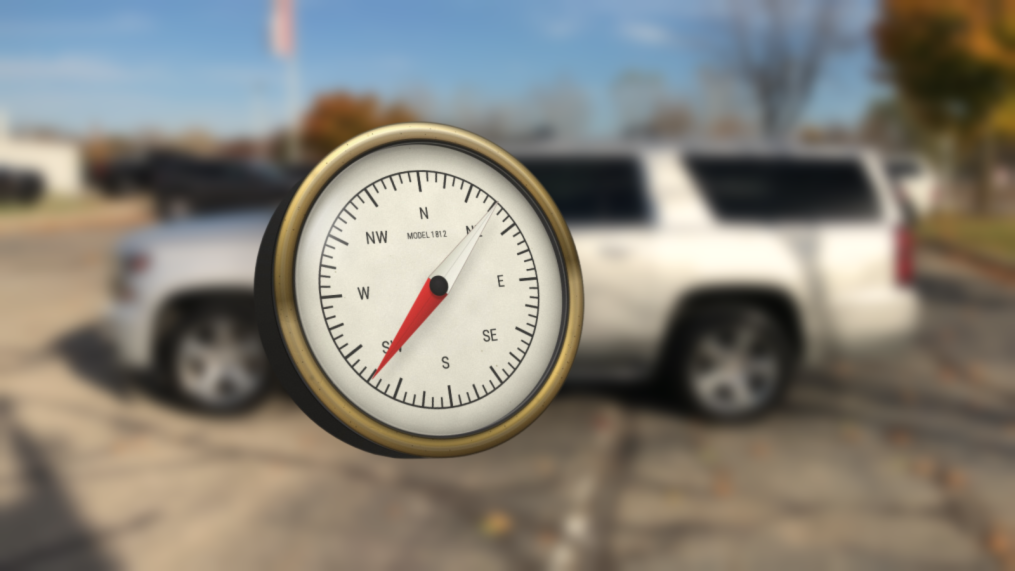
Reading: 225 °
